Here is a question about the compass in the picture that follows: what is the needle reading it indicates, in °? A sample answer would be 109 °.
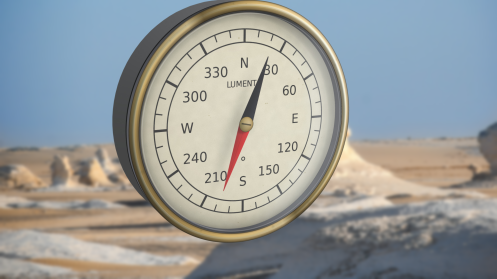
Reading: 200 °
